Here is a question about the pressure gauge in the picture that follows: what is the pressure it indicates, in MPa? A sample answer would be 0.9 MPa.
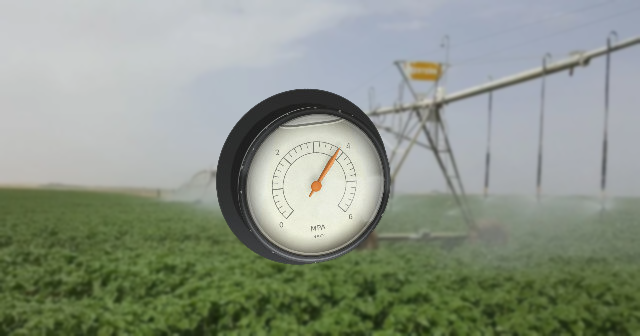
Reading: 3.8 MPa
